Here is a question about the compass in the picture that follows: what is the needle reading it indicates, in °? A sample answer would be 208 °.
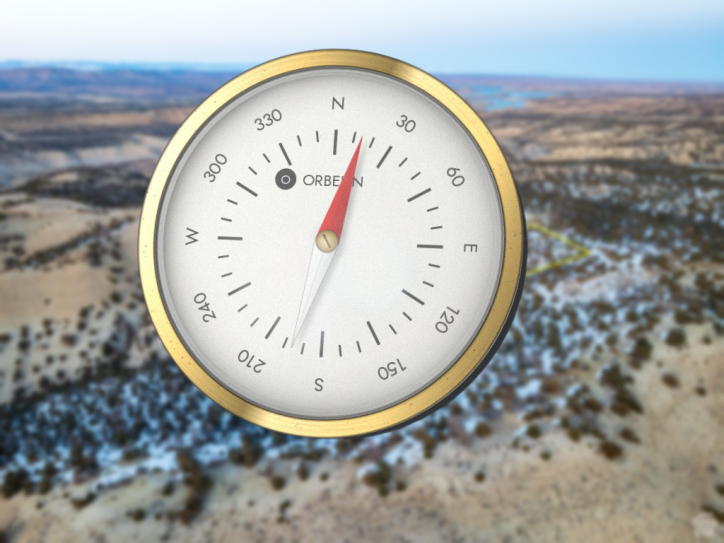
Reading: 15 °
